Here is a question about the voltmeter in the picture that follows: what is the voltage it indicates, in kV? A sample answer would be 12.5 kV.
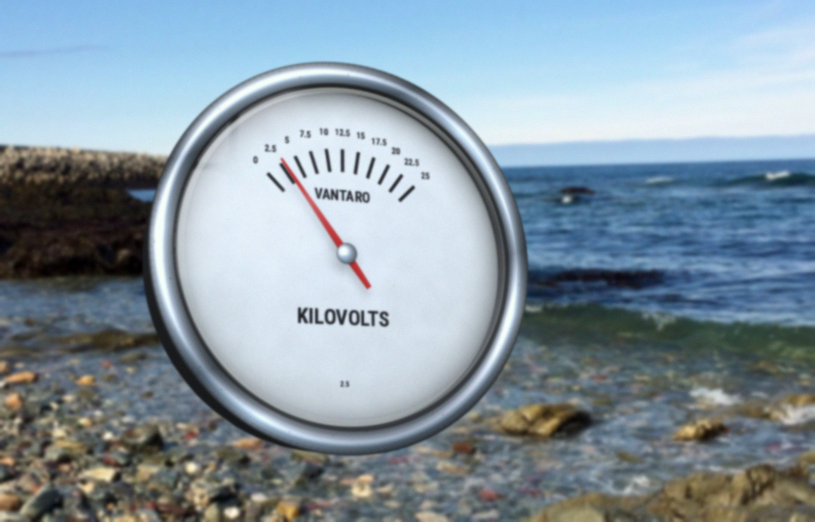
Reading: 2.5 kV
